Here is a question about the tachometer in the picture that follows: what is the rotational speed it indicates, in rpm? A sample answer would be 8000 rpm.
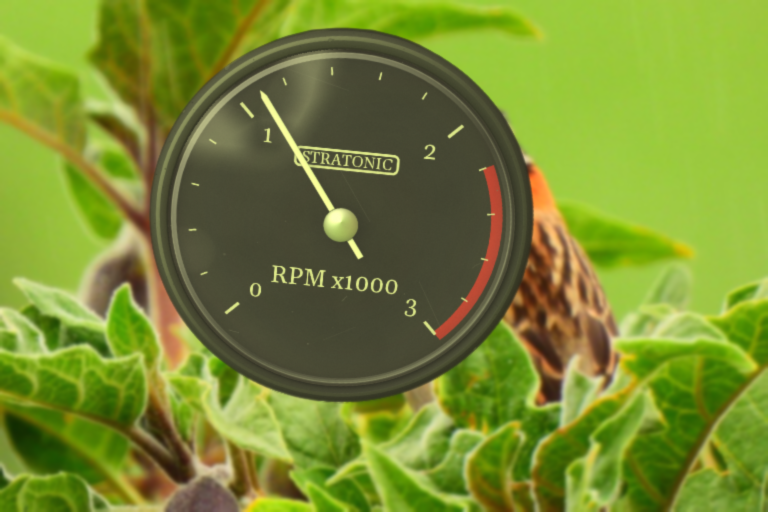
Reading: 1100 rpm
